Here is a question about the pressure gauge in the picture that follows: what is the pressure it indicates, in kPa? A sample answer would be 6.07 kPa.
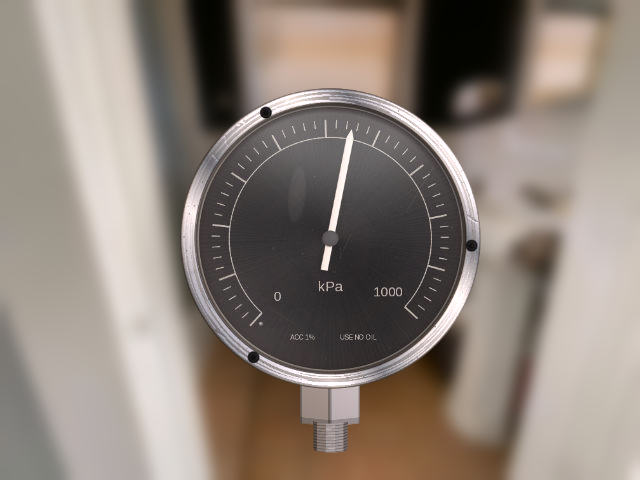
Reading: 550 kPa
